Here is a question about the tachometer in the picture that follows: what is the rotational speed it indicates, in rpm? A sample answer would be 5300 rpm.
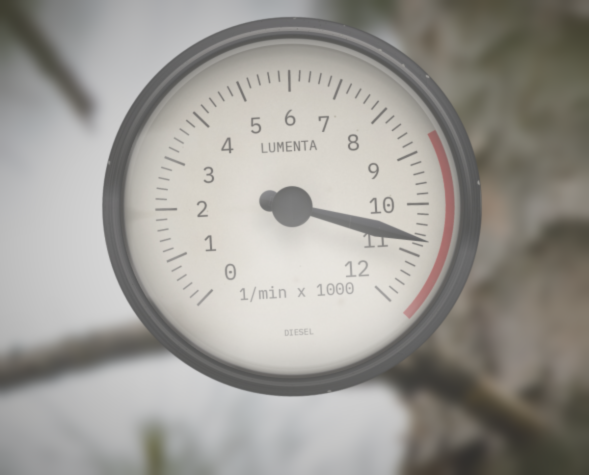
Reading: 10700 rpm
